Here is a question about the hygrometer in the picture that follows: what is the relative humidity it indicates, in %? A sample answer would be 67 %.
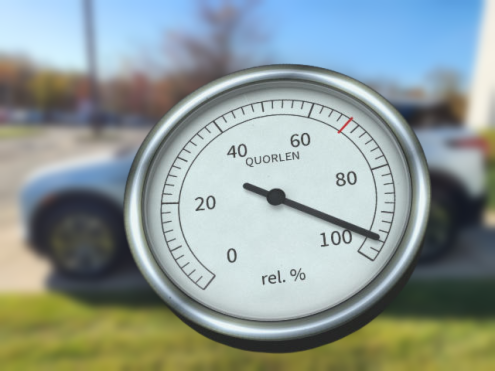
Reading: 96 %
